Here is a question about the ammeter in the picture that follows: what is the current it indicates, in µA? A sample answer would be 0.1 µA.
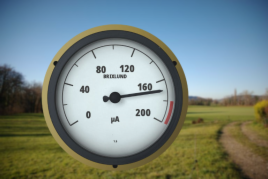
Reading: 170 µA
